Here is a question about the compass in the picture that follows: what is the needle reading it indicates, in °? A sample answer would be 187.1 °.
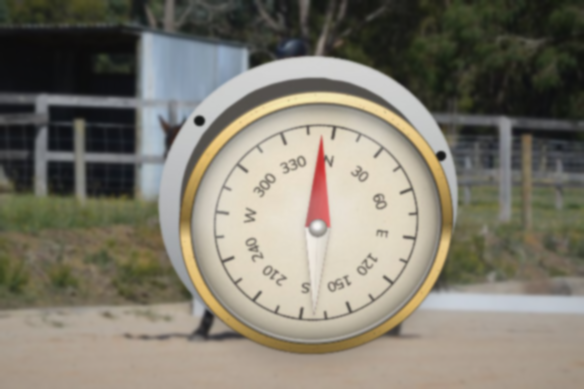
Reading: 352.5 °
